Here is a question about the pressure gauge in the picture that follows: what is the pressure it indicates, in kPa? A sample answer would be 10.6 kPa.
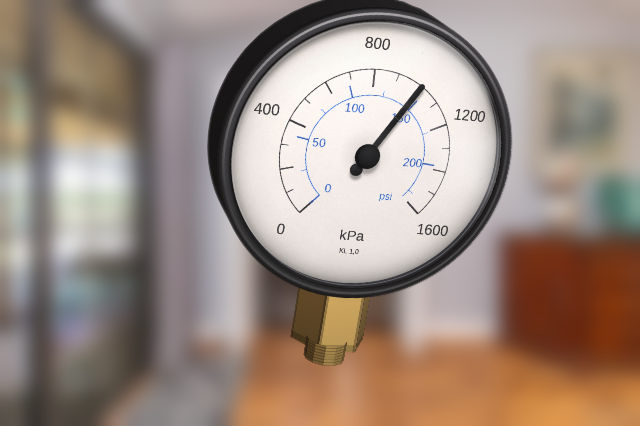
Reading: 1000 kPa
